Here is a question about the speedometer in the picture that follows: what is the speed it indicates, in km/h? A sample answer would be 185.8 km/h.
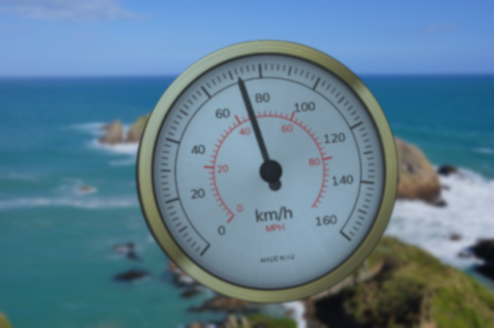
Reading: 72 km/h
